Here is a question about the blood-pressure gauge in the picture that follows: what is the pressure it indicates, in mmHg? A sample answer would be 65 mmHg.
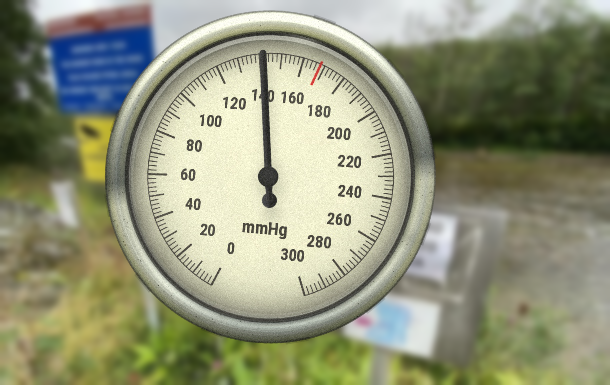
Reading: 142 mmHg
